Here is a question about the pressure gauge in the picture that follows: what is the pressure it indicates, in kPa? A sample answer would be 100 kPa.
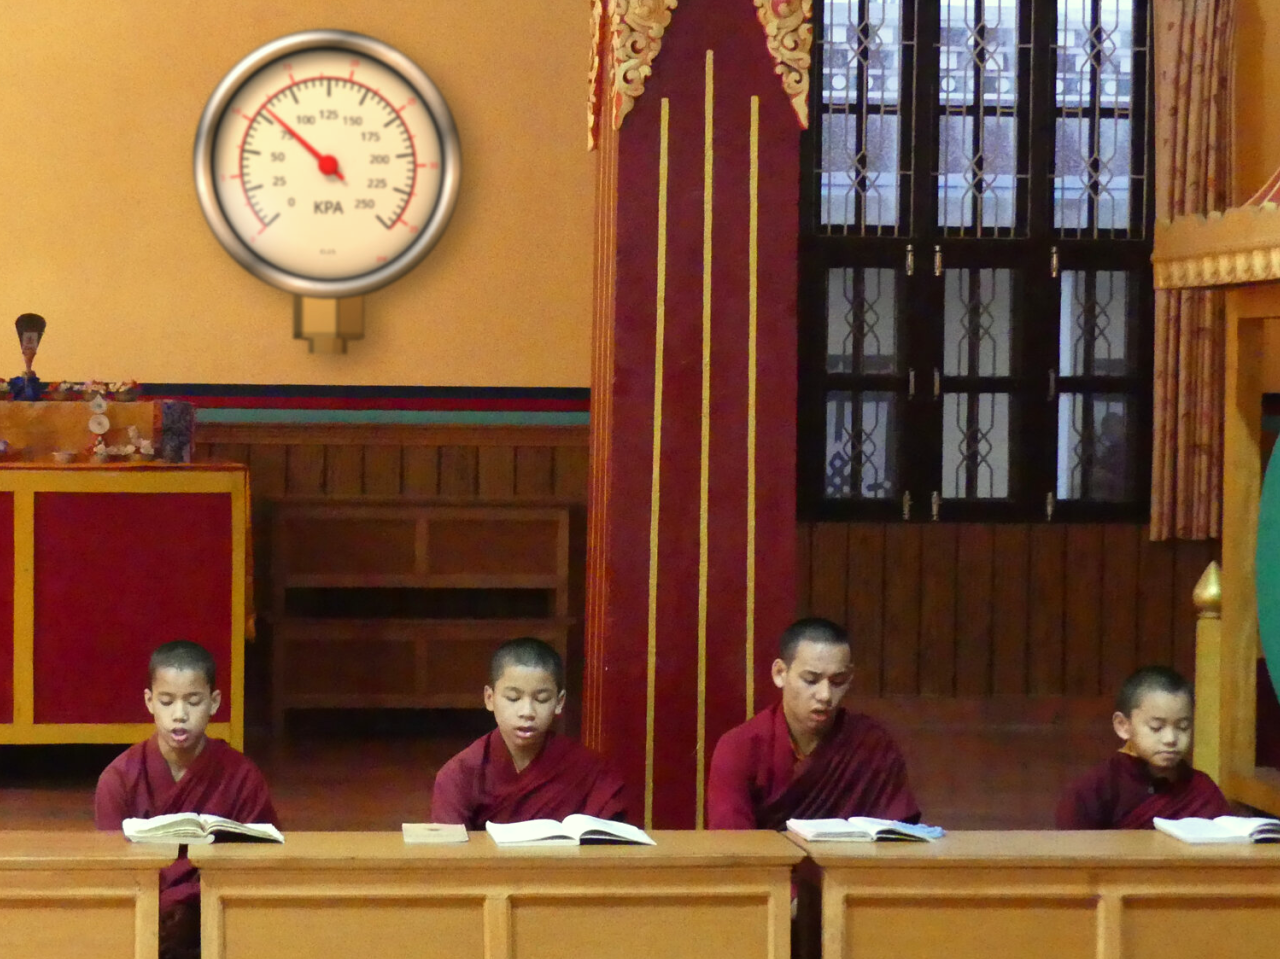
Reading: 80 kPa
